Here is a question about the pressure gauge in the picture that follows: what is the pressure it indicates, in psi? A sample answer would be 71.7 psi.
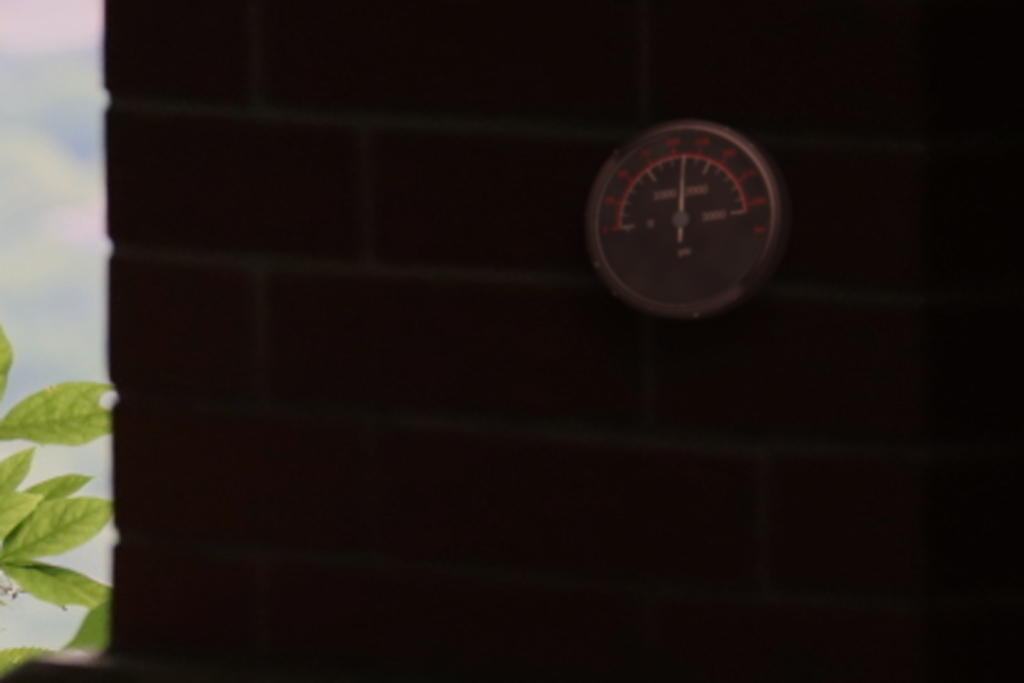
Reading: 1600 psi
